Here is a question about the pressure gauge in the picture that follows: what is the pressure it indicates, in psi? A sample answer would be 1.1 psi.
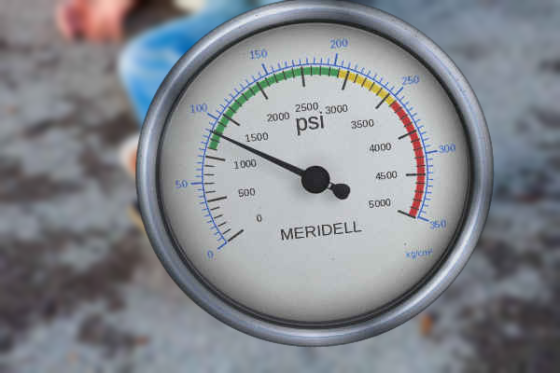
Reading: 1300 psi
